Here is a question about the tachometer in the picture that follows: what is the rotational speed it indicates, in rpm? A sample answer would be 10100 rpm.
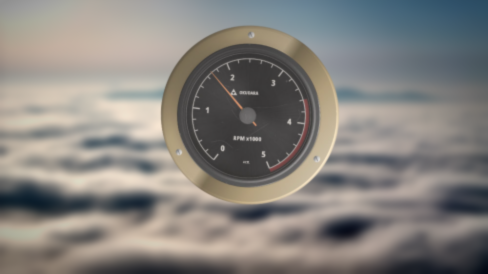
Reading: 1700 rpm
